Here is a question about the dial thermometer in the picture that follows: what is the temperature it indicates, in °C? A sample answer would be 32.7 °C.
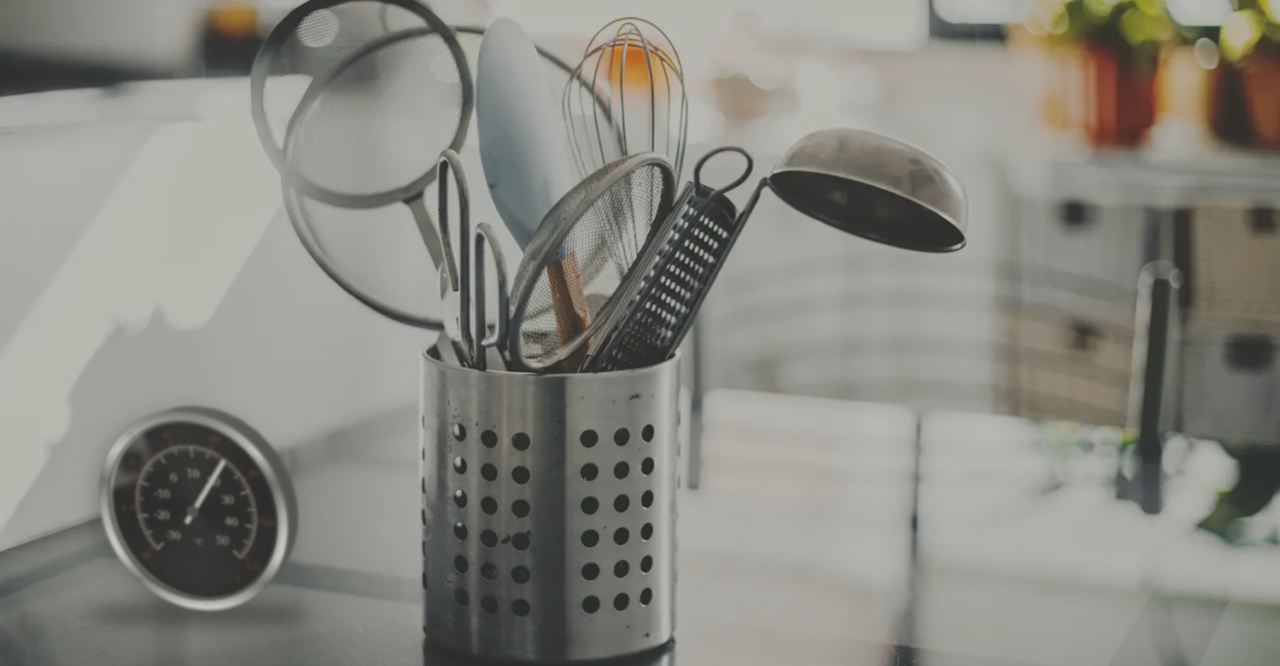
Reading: 20 °C
